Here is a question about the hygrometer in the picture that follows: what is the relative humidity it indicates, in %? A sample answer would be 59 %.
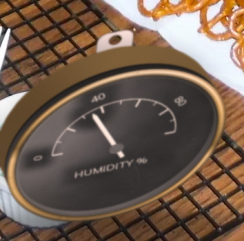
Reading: 35 %
